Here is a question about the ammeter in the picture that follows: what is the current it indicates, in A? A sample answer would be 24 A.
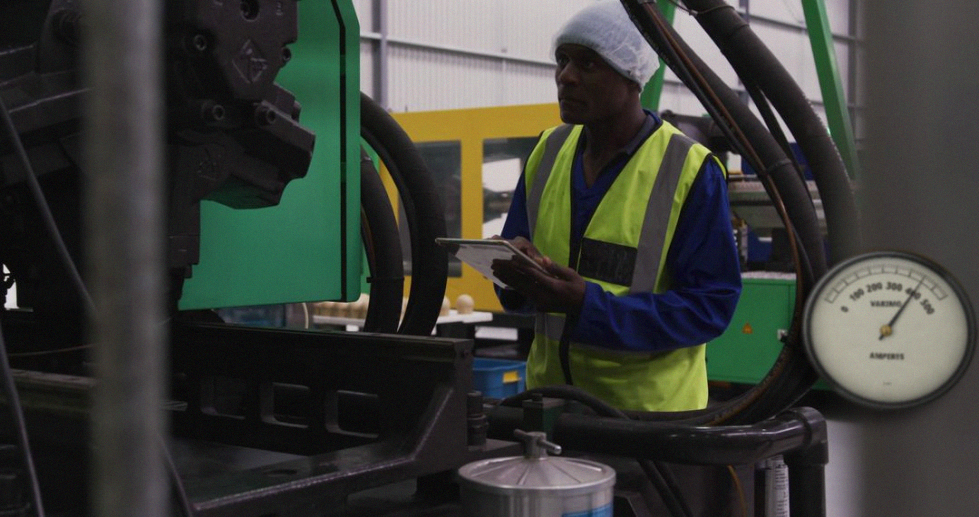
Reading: 400 A
